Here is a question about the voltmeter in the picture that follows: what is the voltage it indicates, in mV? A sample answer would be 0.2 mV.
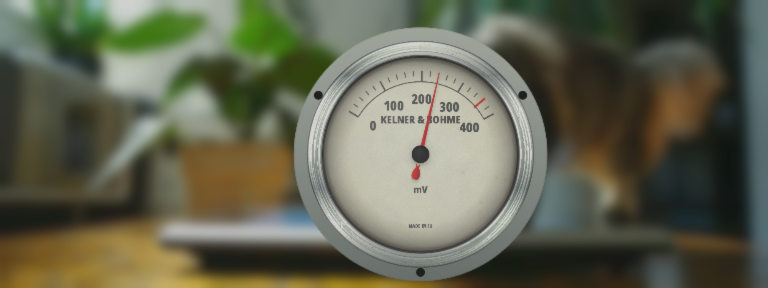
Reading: 240 mV
